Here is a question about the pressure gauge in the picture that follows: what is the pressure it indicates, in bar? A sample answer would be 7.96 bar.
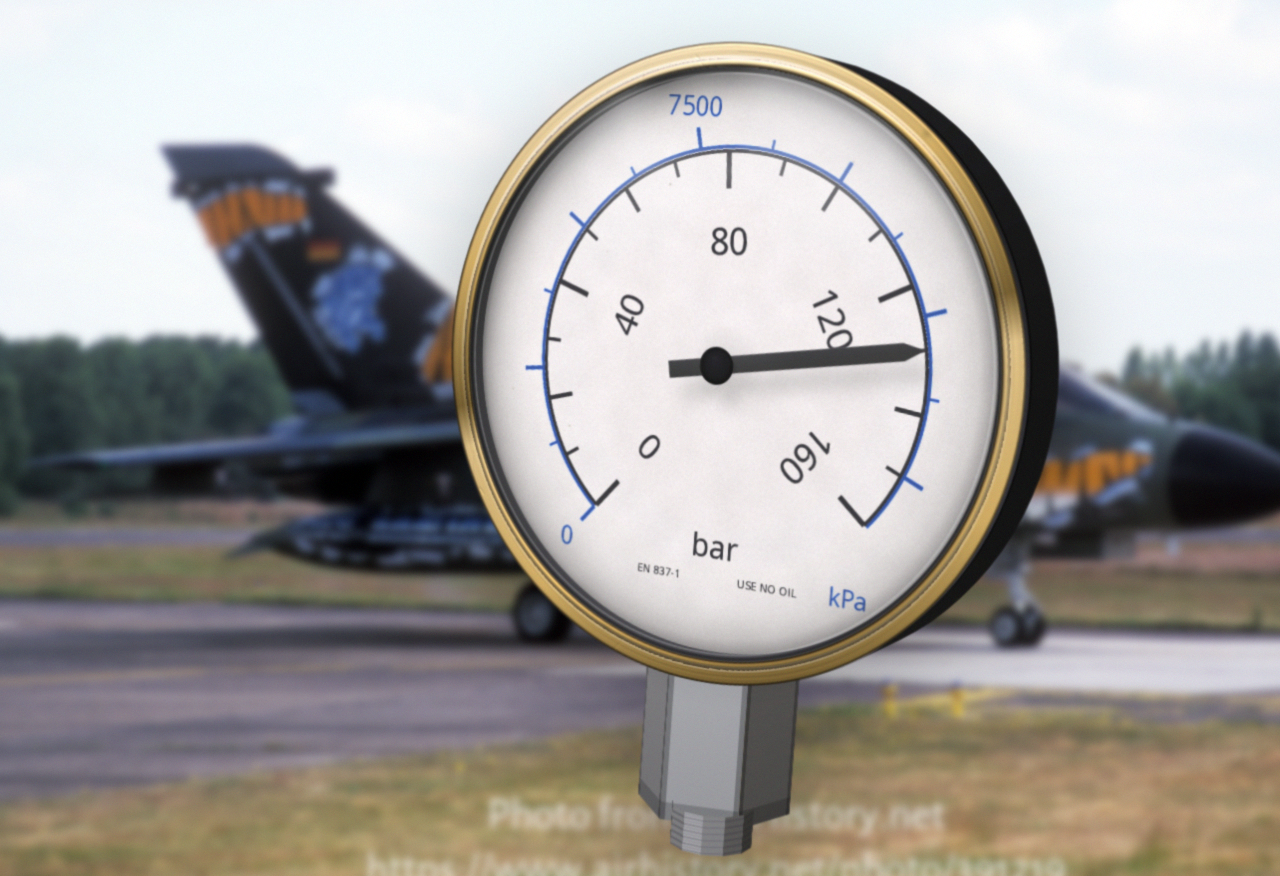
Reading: 130 bar
